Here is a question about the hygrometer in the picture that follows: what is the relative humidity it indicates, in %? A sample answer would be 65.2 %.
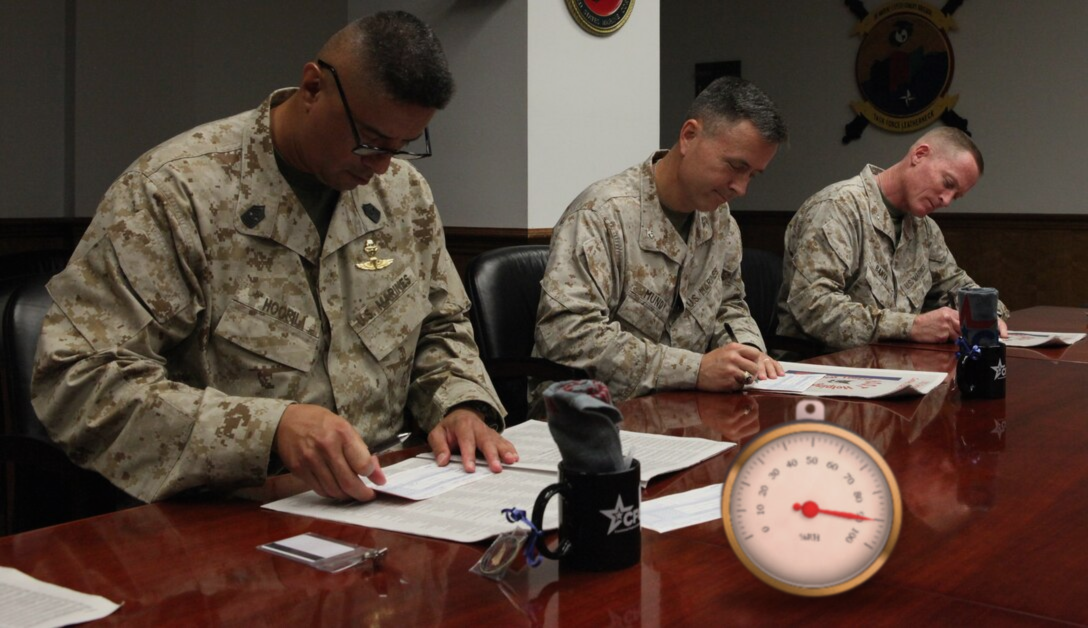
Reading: 90 %
